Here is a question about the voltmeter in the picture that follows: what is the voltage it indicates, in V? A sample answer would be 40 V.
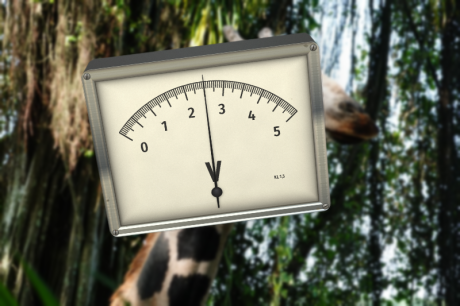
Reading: 2.5 V
